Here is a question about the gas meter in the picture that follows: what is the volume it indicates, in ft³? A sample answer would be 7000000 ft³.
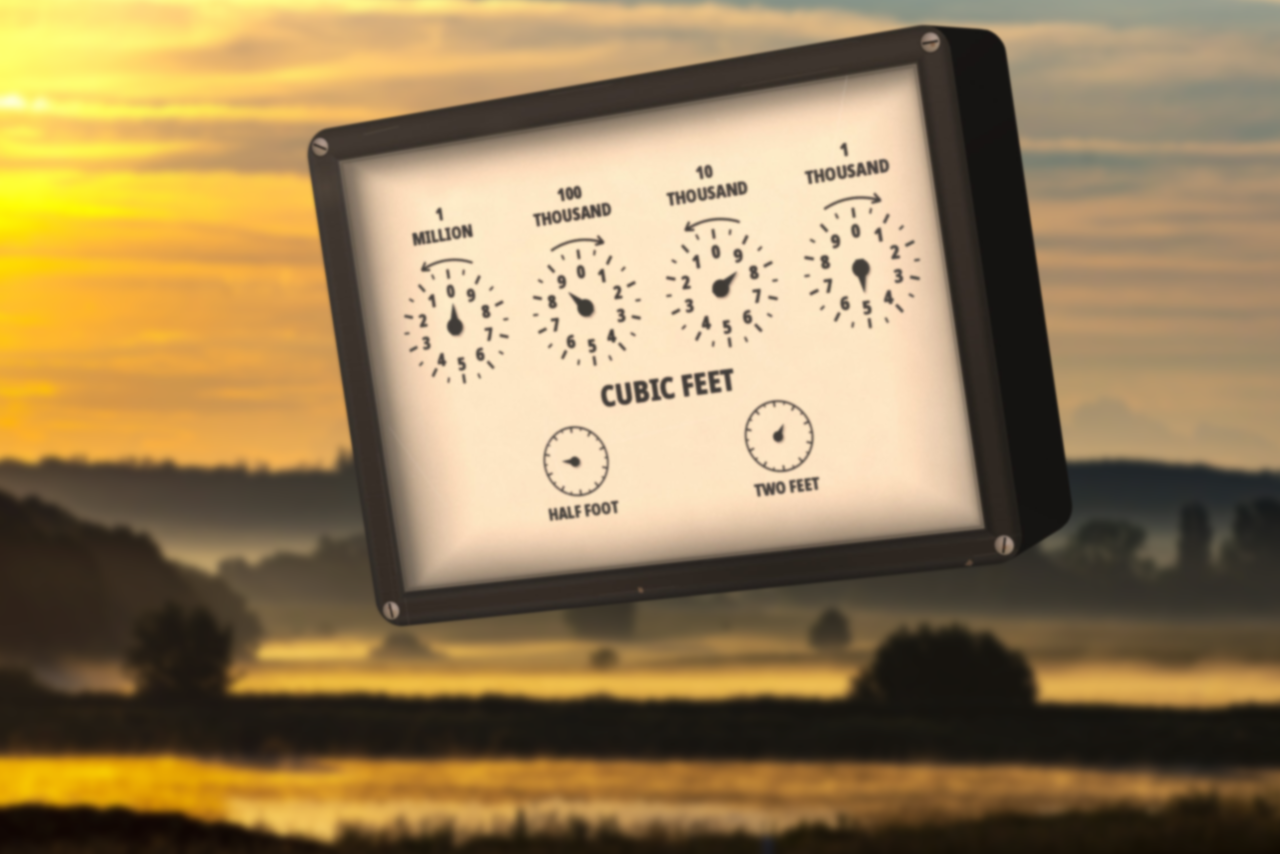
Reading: 988500 ft³
